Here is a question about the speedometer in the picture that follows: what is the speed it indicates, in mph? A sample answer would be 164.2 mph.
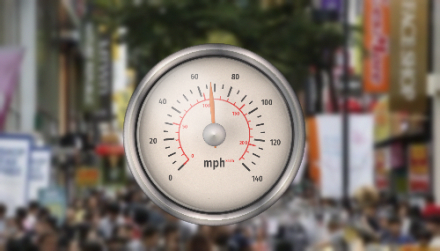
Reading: 67.5 mph
